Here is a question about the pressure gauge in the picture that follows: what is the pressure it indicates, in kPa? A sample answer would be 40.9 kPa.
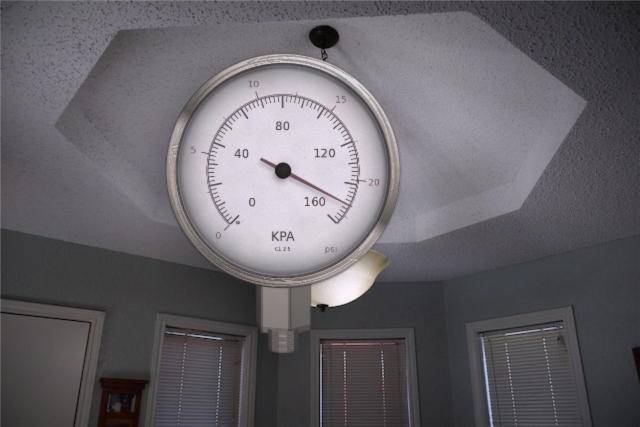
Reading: 150 kPa
